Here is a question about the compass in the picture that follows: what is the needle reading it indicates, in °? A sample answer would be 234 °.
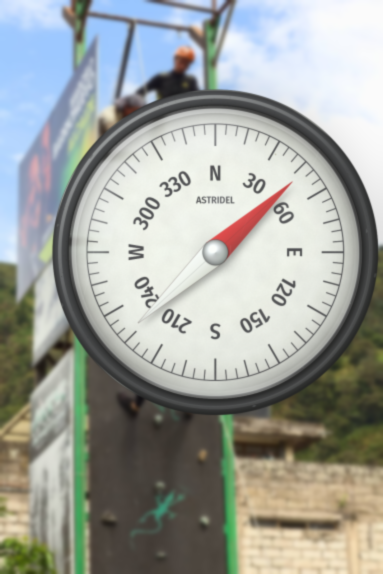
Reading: 47.5 °
